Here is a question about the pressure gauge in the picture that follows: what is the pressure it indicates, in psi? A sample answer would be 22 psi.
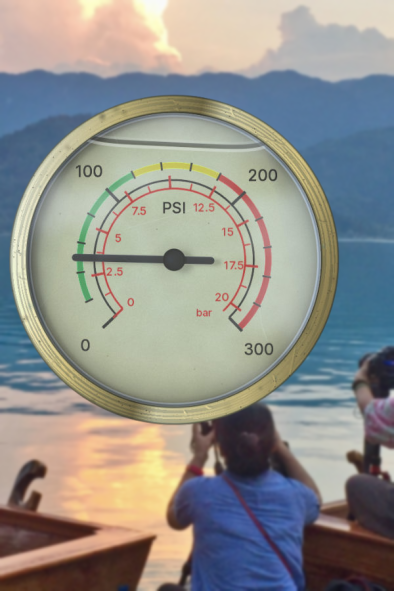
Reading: 50 psi
